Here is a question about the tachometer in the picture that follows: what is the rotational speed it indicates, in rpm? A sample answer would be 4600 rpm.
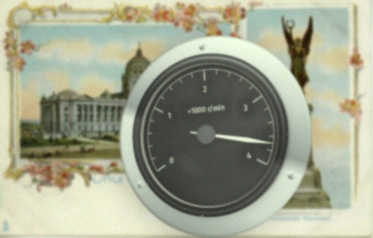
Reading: 3700 rpm
